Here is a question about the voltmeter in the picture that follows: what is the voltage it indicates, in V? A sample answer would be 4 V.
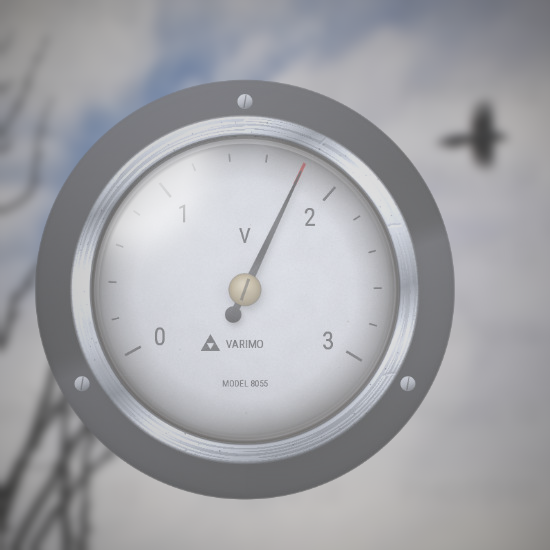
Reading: 1.8 V
